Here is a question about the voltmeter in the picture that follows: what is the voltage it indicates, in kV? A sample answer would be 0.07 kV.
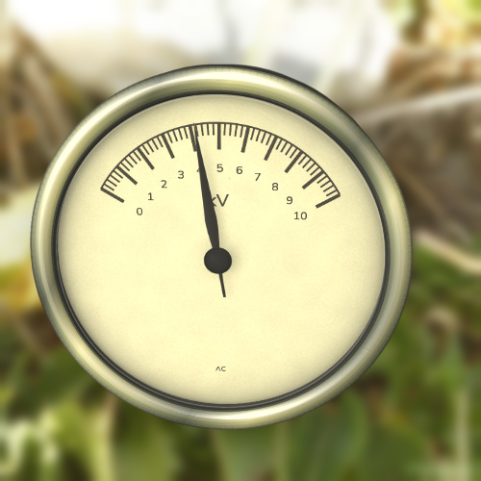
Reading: 4.2 kV
